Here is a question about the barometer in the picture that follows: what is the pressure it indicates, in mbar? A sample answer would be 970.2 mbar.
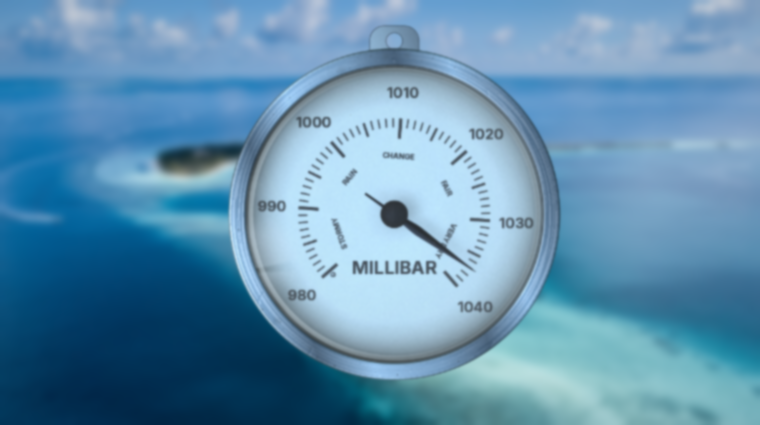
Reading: 1037 mbar
